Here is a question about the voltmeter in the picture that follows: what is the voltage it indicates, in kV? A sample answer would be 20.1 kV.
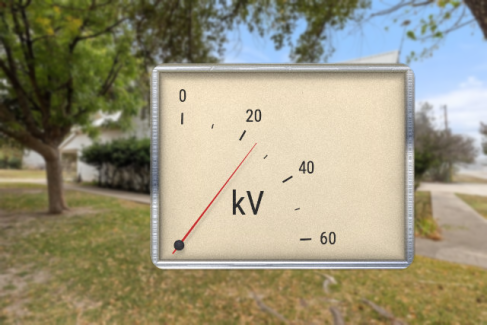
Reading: 25 kV
